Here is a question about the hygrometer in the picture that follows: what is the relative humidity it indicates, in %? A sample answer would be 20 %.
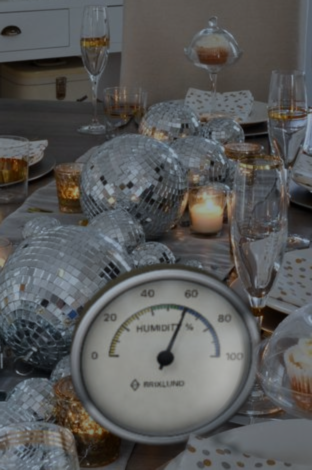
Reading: 60 %
